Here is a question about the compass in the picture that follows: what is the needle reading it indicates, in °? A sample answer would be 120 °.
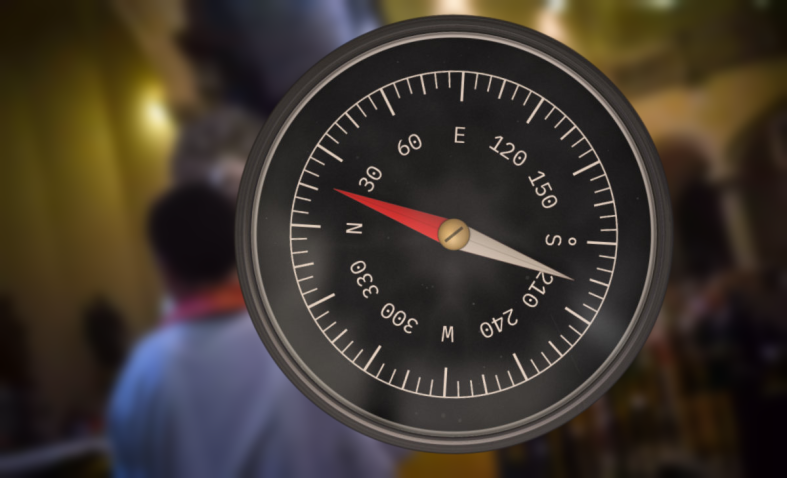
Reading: 17.5 °
